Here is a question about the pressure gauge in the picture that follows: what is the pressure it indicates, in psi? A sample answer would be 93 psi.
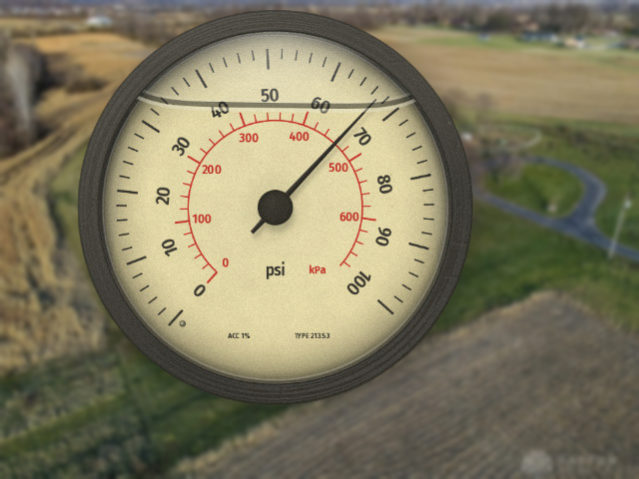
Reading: 67 psi
